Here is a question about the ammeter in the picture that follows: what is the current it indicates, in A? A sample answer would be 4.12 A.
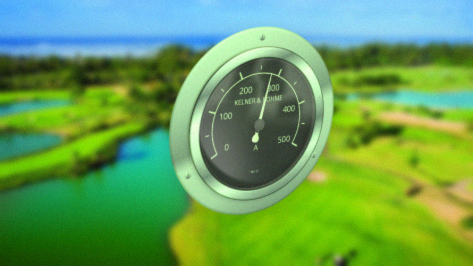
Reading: 275 A
